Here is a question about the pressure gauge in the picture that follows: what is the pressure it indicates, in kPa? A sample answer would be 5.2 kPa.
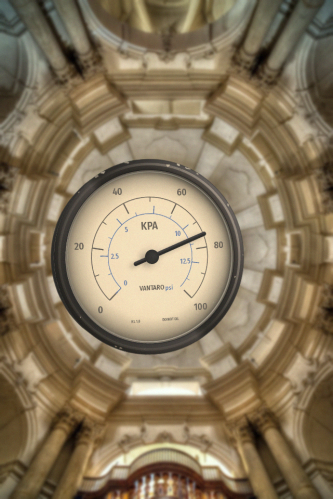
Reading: 75 kPa
